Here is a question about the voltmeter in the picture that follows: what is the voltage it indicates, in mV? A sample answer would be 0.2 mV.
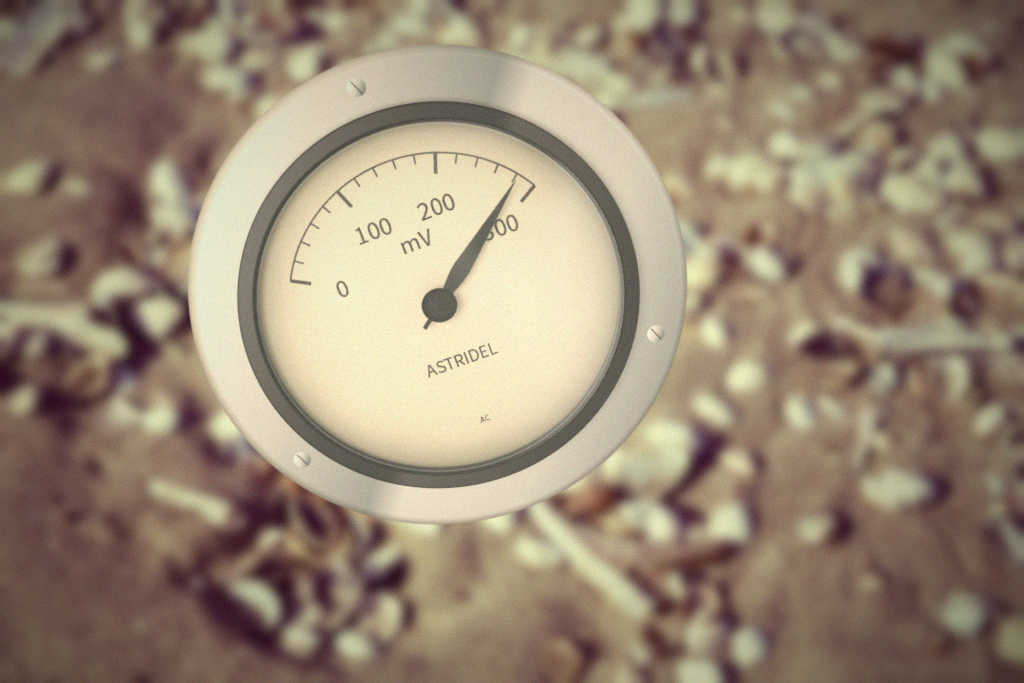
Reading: 280 mV
